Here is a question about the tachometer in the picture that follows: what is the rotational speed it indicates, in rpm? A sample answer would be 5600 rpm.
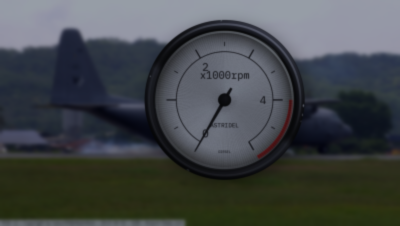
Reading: 0 rpm
